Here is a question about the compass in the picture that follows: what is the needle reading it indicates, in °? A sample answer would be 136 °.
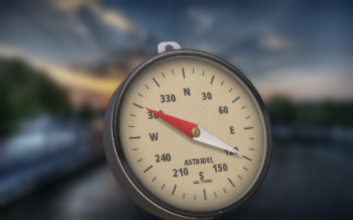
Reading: 300 °
